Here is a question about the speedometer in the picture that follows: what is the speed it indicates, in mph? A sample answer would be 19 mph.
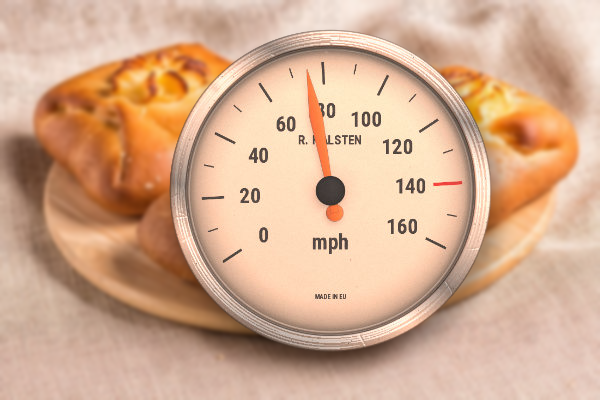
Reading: 75 mph
